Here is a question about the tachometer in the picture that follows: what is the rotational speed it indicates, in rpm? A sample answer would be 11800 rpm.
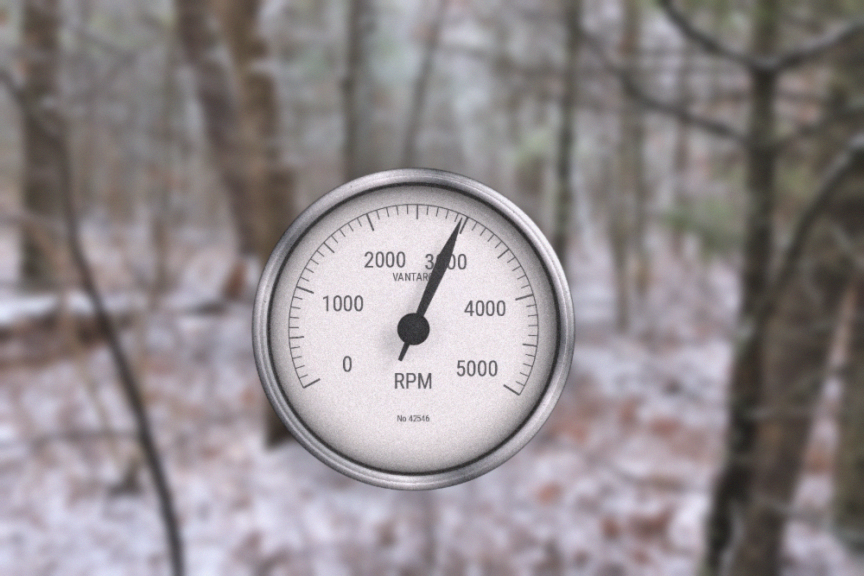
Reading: 2950 rpm
